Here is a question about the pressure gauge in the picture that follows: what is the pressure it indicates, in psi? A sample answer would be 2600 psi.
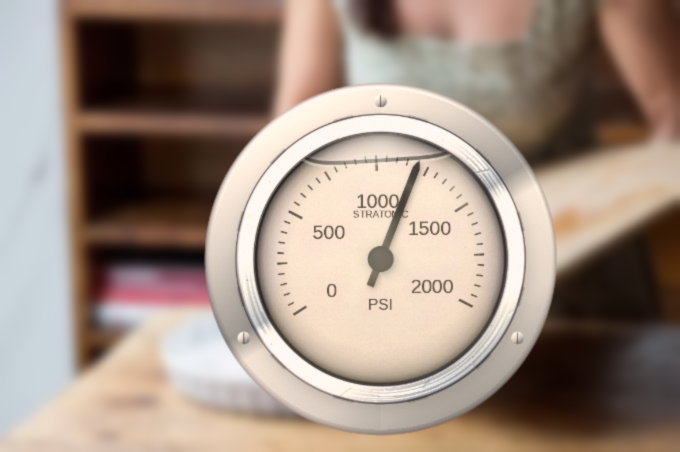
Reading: 1200 psi
